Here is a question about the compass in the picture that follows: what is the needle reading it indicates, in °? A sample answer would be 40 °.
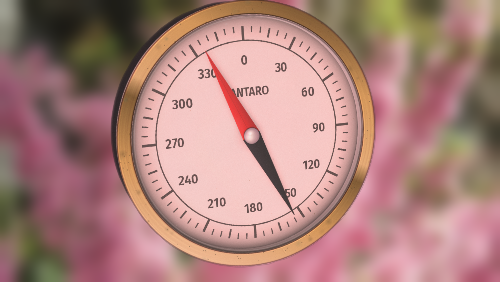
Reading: 335 °
